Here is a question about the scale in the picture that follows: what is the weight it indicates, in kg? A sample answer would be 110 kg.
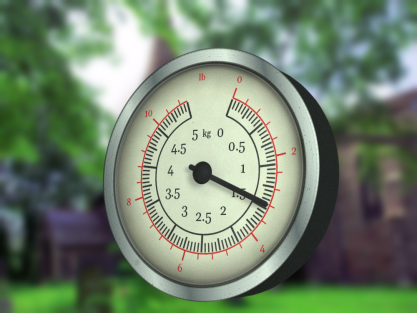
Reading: 1.45 kg
